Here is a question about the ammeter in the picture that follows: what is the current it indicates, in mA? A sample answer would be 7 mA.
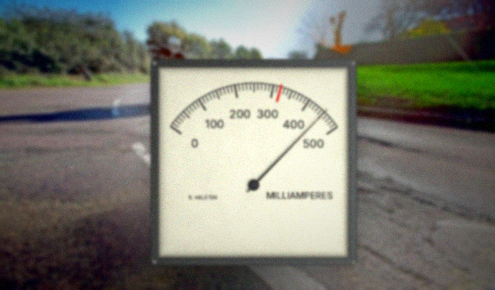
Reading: 450 mA
